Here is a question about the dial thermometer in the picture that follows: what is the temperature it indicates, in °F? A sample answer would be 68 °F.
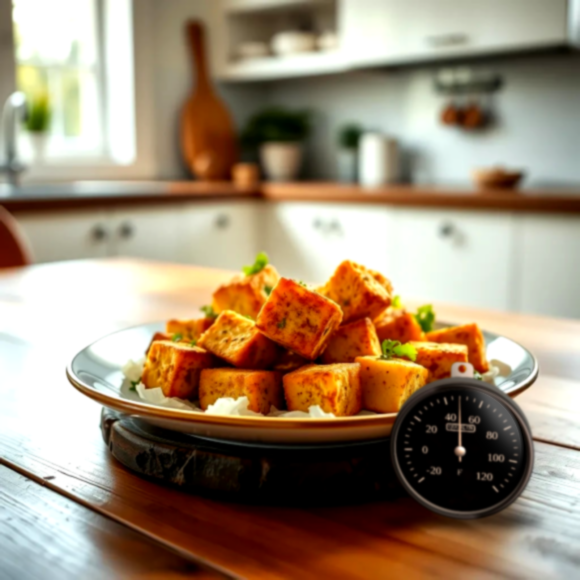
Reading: 48 °F
